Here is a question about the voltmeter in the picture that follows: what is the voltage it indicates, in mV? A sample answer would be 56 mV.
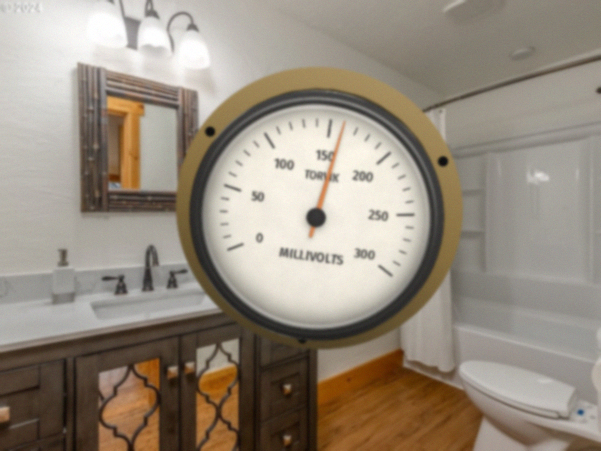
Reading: 160 mV
